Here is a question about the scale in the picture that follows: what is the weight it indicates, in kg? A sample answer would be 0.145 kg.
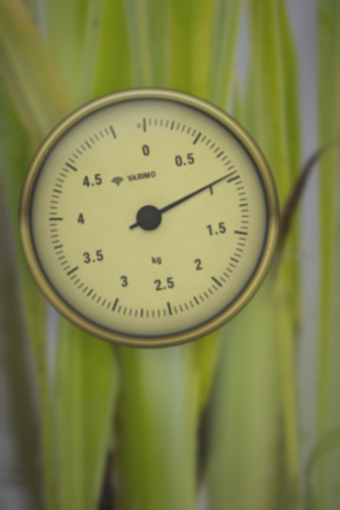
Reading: 0.95 kg
